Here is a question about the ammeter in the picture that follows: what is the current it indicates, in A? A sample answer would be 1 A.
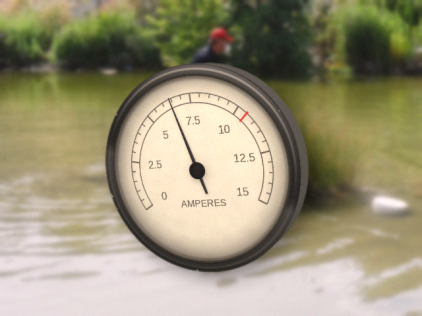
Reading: 6.5 A
